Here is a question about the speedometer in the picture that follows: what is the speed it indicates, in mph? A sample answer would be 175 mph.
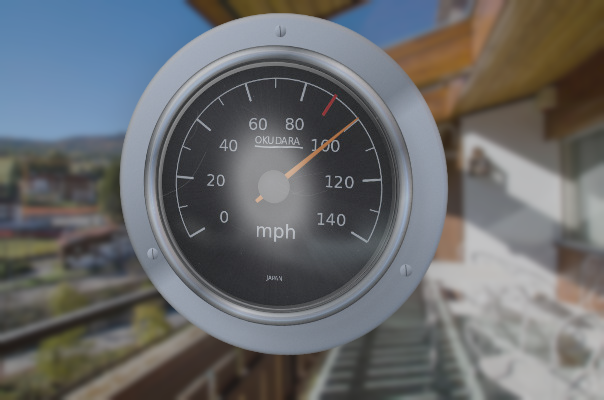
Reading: 100 mph
